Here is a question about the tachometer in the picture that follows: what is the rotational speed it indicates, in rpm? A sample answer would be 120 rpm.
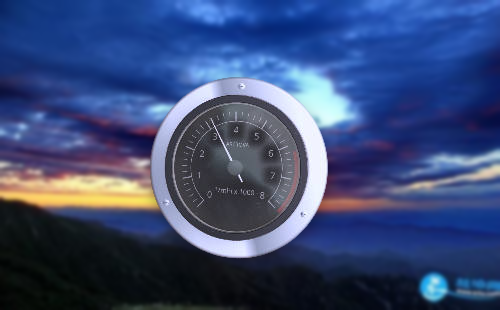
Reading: 3200 rpm
